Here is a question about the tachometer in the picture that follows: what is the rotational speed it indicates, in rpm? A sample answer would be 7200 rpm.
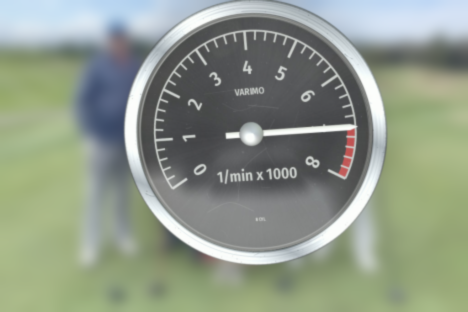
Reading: 7000 rpm
